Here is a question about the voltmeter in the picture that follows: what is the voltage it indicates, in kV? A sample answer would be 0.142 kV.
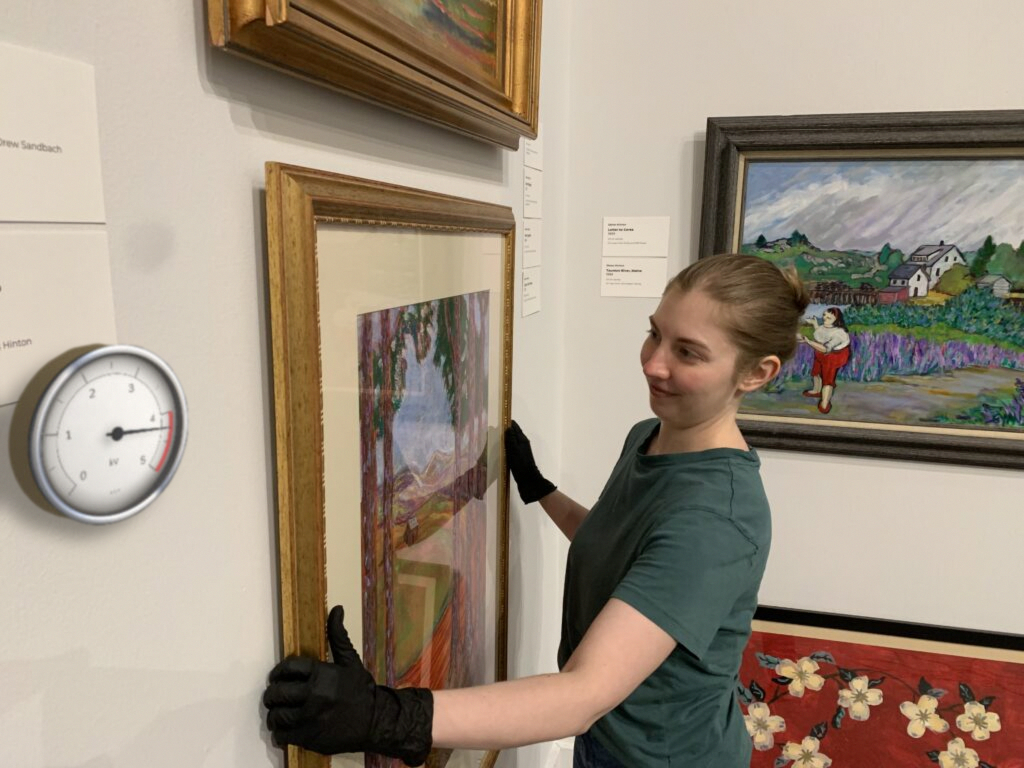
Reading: 4.25 kV
